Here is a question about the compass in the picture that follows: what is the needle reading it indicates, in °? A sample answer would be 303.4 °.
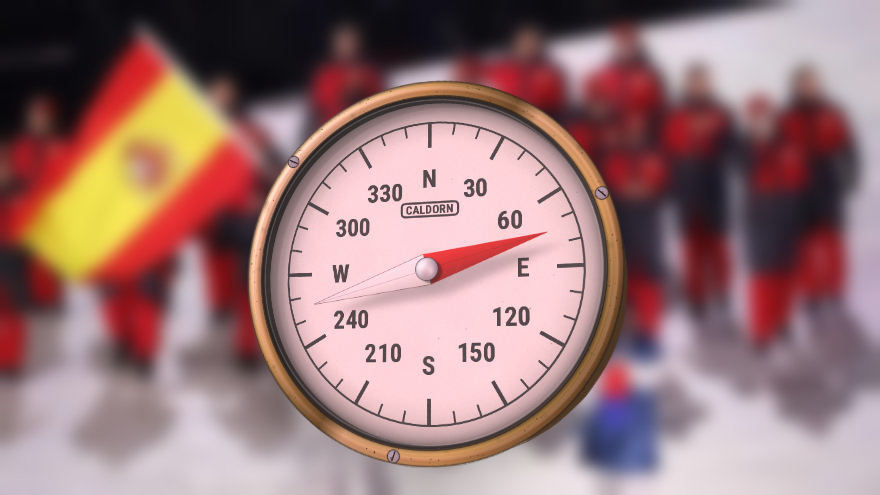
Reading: 75 °
